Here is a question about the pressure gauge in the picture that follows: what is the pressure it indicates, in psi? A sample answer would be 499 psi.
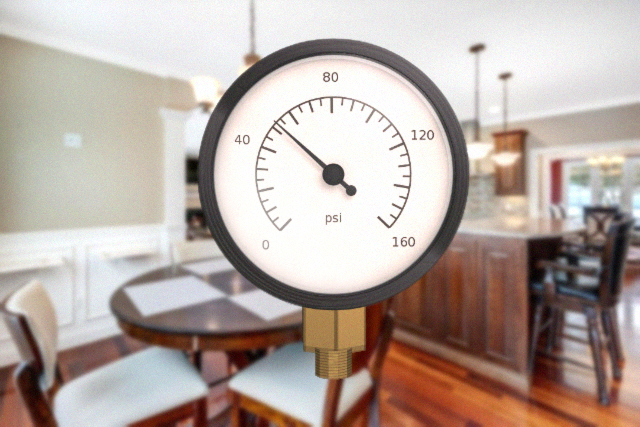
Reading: 52.5 psi
